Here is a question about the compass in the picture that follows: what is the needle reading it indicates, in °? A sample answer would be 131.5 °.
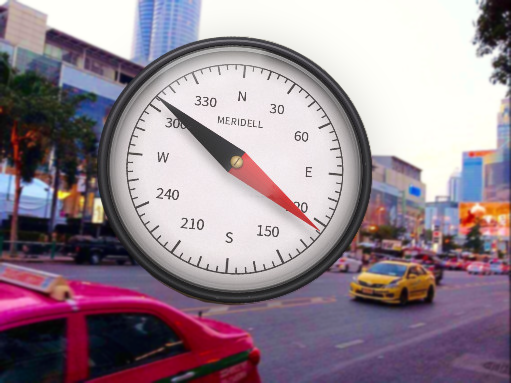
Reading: 125 °
